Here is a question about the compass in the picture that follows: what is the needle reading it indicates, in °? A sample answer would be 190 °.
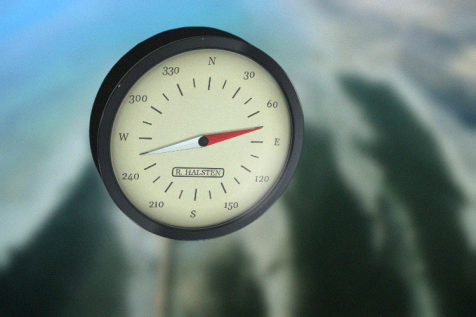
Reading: 75 °
